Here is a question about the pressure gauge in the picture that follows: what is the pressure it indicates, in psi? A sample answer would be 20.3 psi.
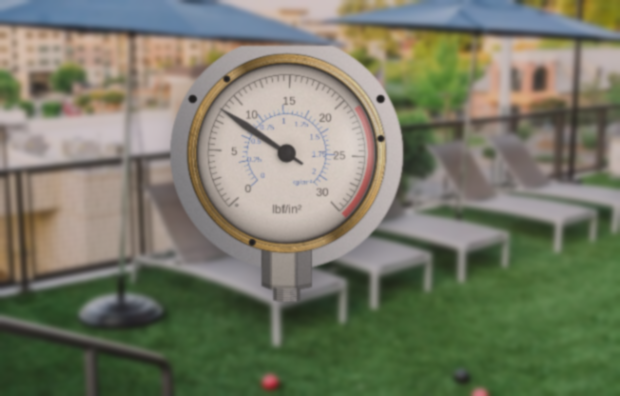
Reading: 8.5 psi
